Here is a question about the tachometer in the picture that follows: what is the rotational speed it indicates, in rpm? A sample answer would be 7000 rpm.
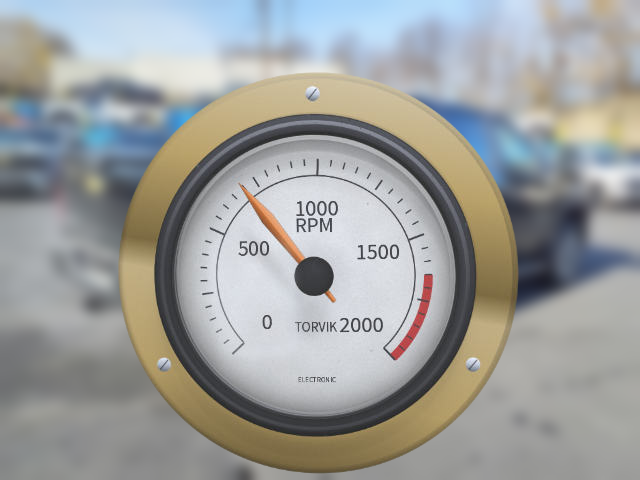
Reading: 700 rpm
